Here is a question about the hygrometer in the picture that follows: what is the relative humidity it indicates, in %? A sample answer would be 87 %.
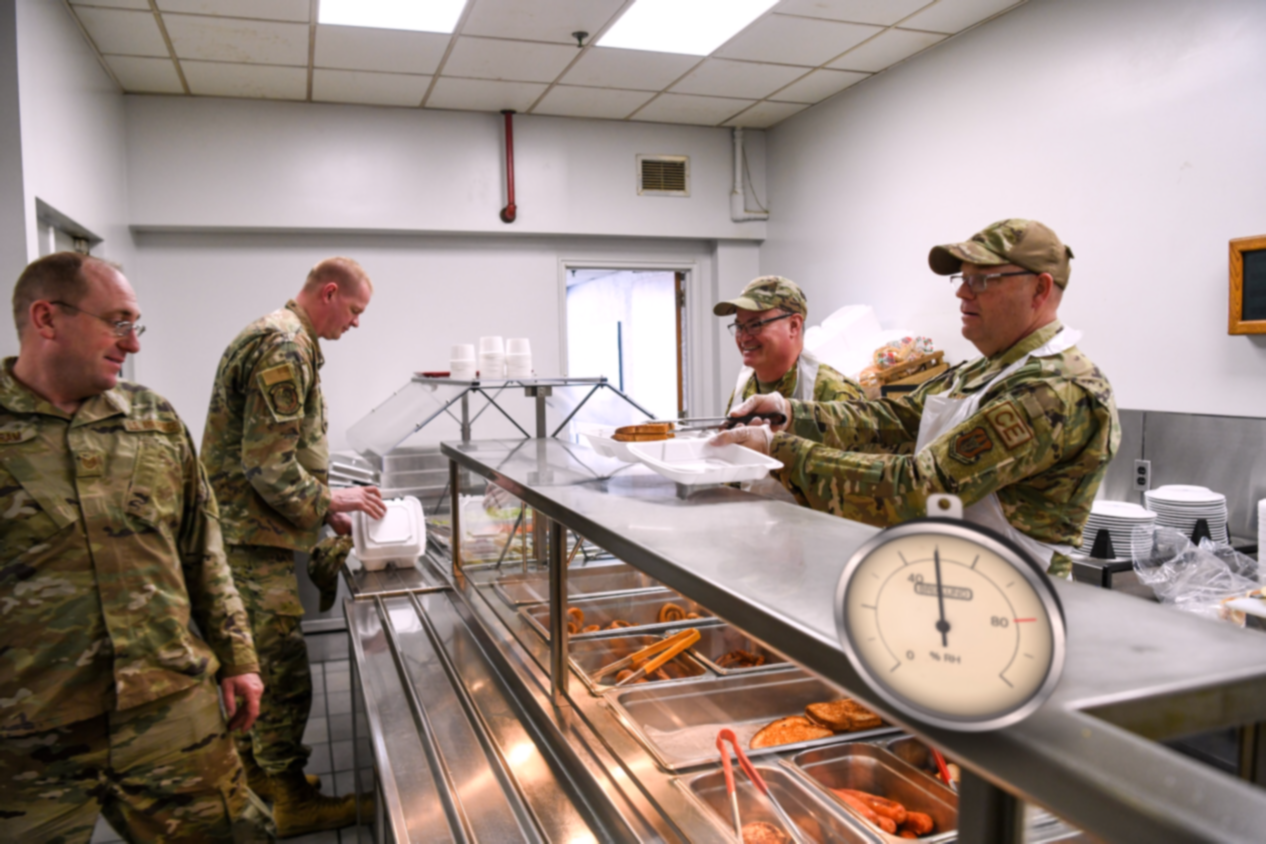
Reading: 50 %
